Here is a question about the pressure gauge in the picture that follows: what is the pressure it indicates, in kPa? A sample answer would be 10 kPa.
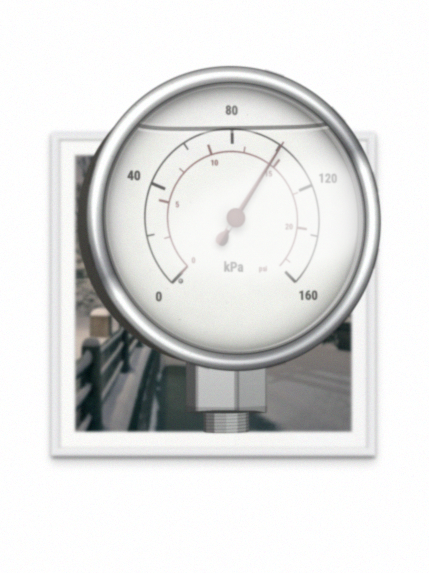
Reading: 100 kPa
